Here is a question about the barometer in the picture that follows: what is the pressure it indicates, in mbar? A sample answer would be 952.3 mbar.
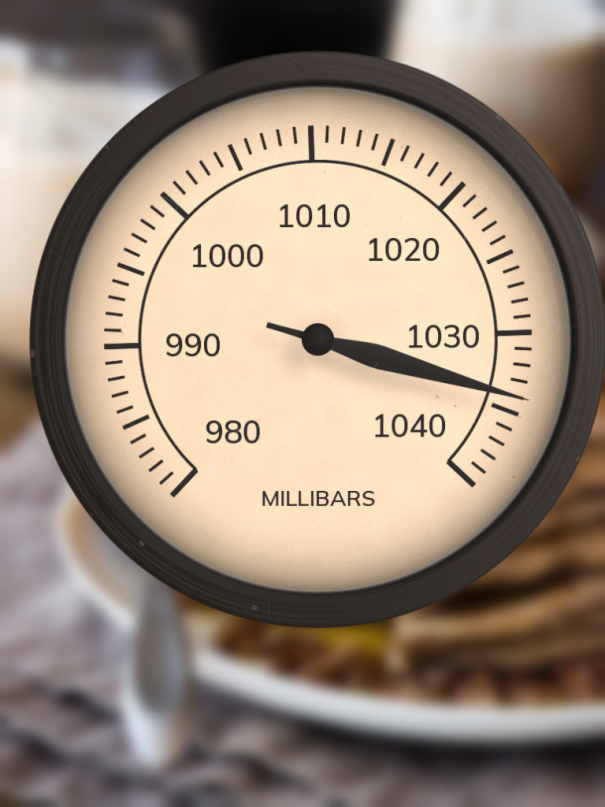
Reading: 1034 mbar
